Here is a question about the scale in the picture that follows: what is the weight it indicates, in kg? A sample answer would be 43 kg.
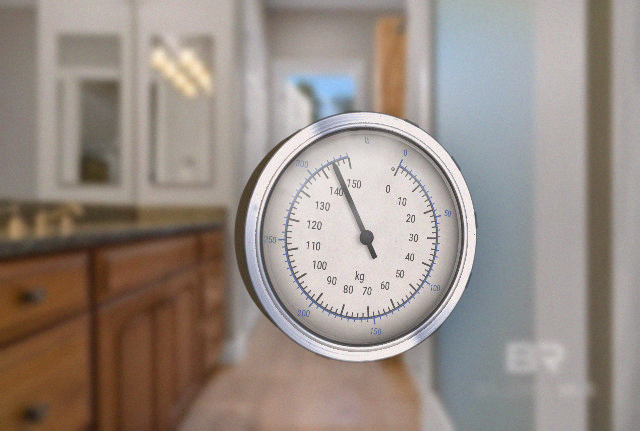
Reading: 144 kg
